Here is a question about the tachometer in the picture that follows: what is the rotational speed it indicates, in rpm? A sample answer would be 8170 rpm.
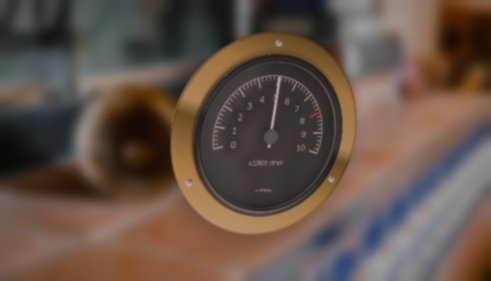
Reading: 5000 rpm
